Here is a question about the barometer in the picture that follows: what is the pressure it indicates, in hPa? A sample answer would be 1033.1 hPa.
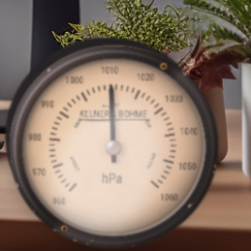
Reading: 1010 hPa
